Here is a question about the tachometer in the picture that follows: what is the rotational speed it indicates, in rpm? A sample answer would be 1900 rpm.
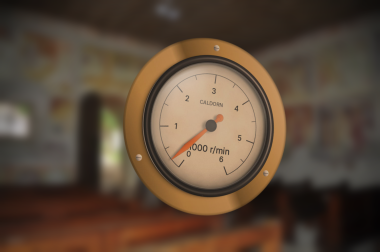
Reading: 250 rpm
